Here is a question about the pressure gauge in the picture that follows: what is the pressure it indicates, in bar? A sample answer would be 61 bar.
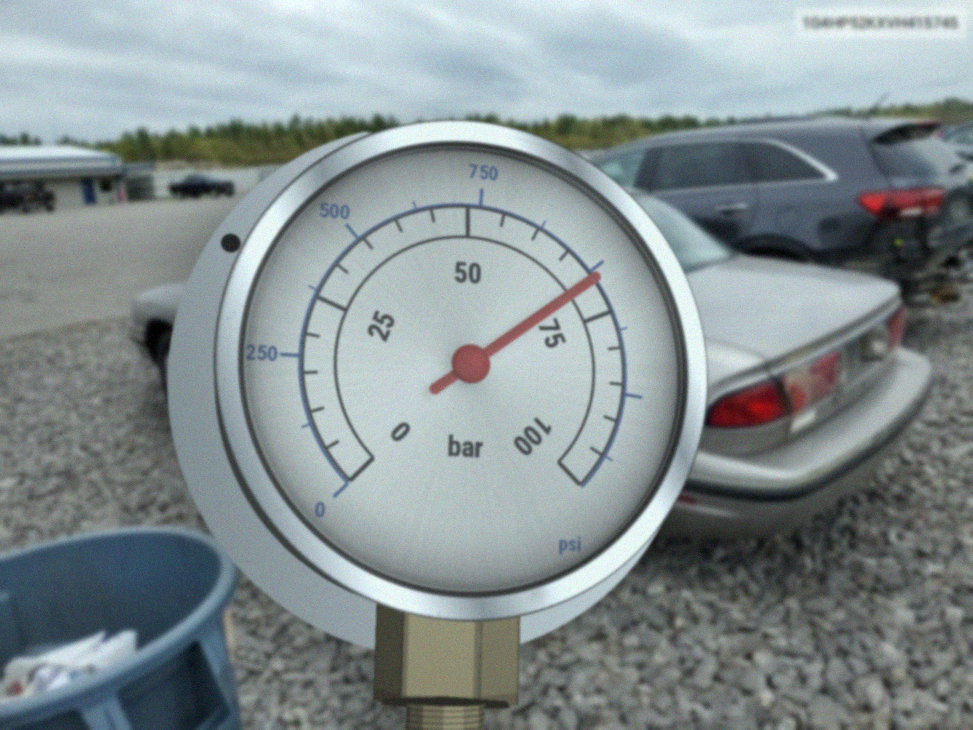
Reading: 70 bar
